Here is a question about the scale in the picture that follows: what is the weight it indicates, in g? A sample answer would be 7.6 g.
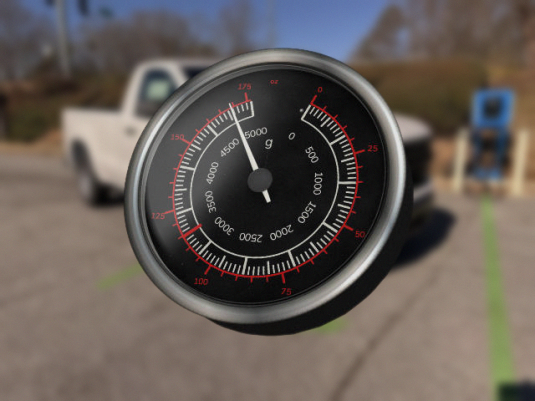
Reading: 4800 g
